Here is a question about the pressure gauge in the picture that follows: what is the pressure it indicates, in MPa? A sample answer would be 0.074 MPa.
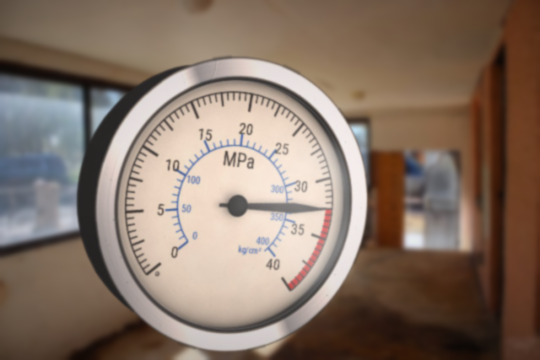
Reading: 32.5 MPa
